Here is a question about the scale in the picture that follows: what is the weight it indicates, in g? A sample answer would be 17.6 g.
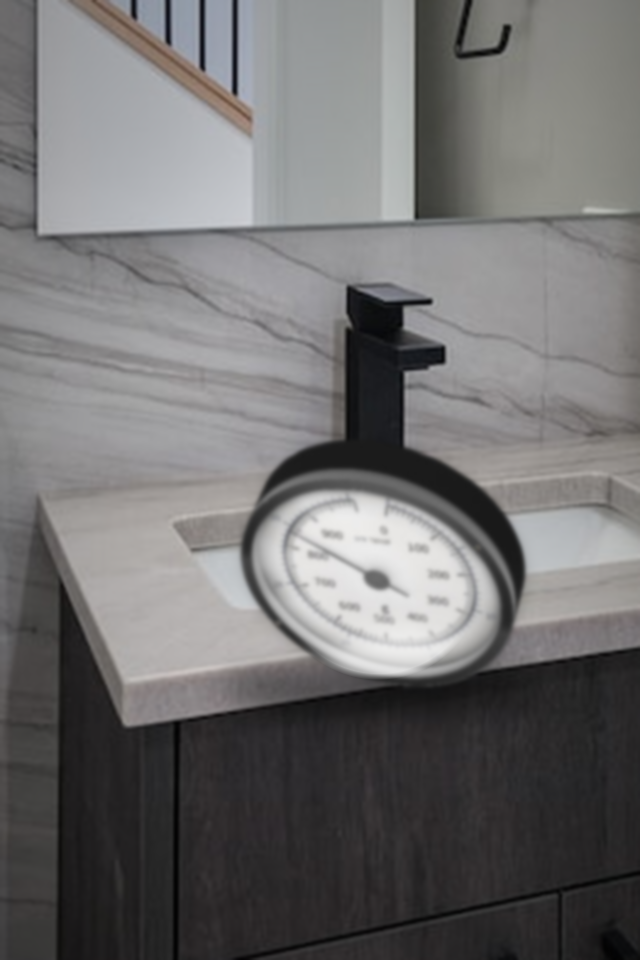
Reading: 850 g
